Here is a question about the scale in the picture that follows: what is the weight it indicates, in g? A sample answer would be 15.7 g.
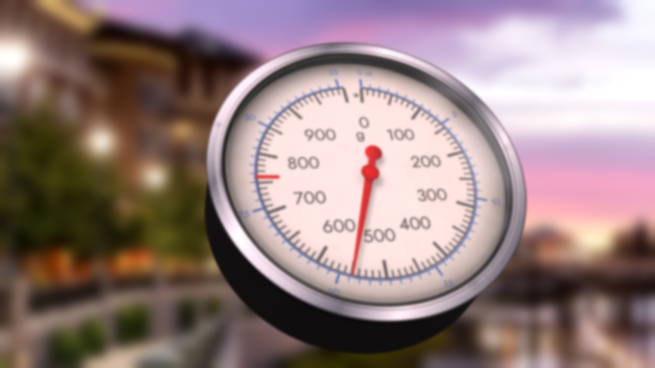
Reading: 550 g
